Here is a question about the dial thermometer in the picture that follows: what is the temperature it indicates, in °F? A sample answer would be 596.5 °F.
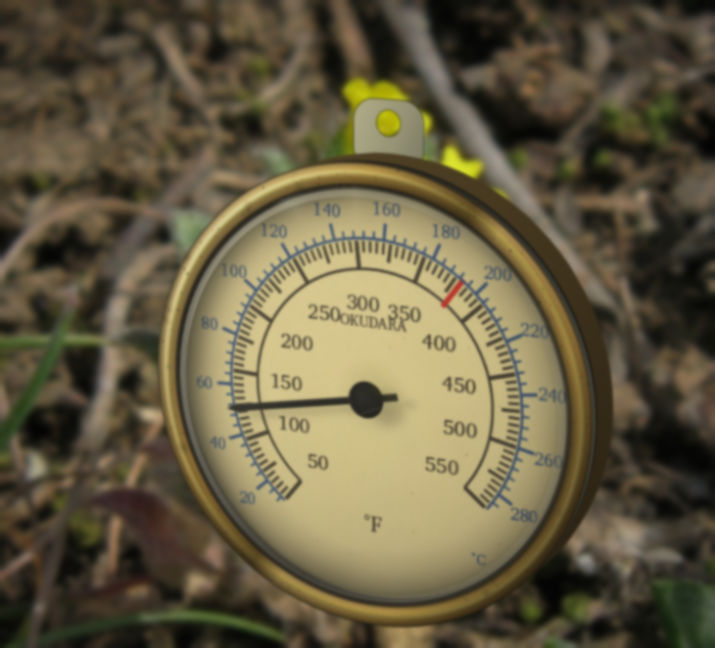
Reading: 125 °F
